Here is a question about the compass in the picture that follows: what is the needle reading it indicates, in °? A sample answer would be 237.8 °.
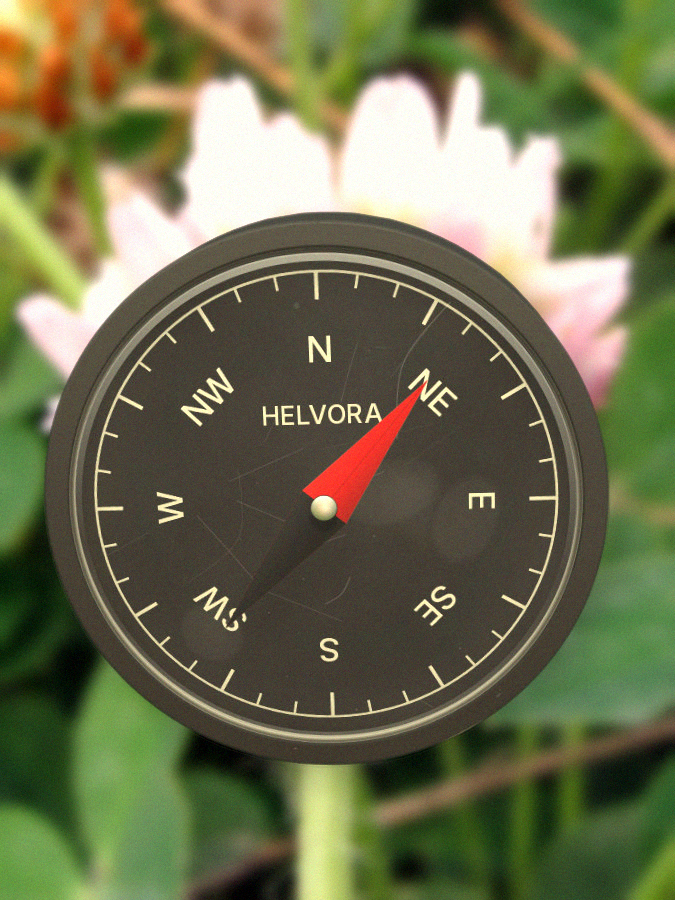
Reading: 40 °
